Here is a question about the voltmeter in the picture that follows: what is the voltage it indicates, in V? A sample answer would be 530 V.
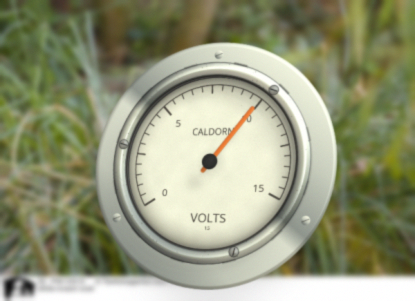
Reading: 10 V
